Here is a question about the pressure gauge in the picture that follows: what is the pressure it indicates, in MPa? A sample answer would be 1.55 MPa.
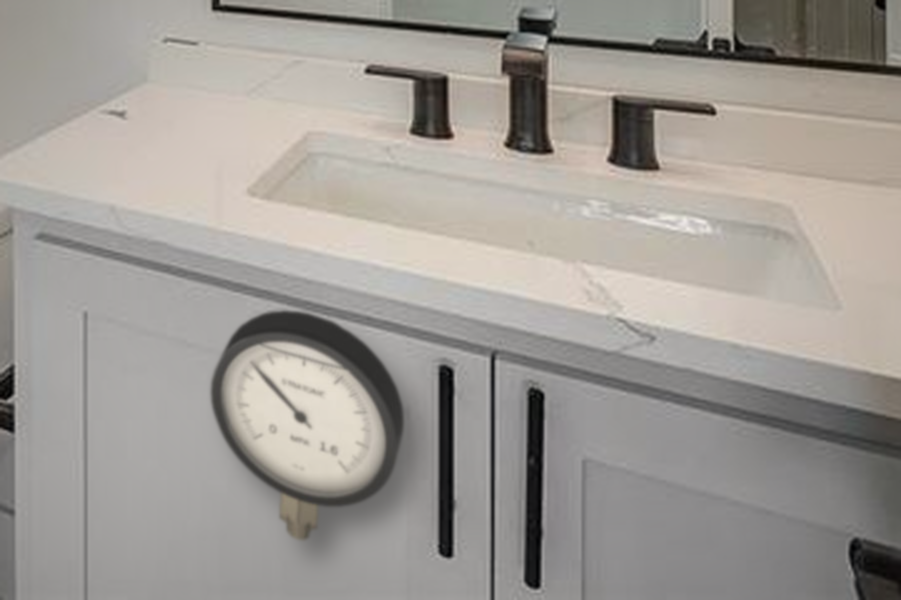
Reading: 0.5 MPa
